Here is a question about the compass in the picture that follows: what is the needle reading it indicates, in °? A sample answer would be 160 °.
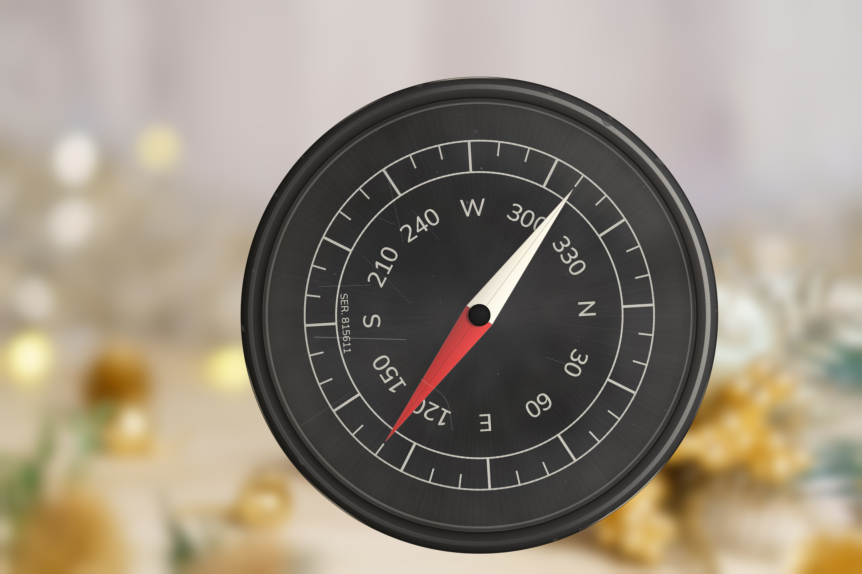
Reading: 130 °
